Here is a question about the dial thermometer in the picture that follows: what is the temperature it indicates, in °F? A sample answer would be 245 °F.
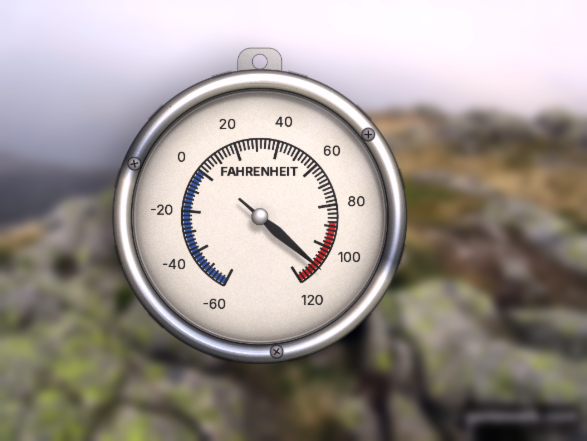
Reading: 110 °F
